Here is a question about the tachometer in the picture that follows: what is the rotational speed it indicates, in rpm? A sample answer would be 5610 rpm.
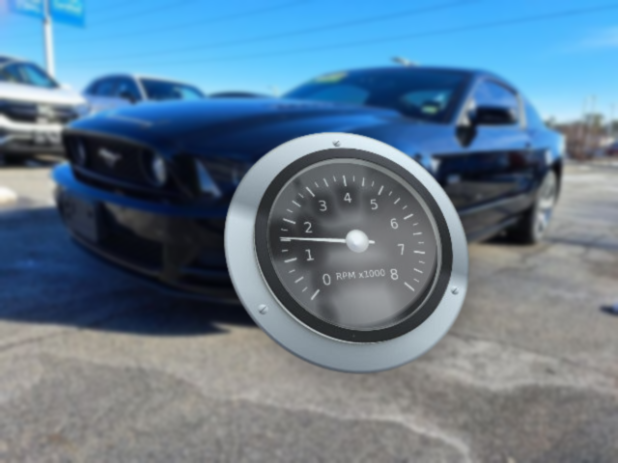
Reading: 1500 rpm
